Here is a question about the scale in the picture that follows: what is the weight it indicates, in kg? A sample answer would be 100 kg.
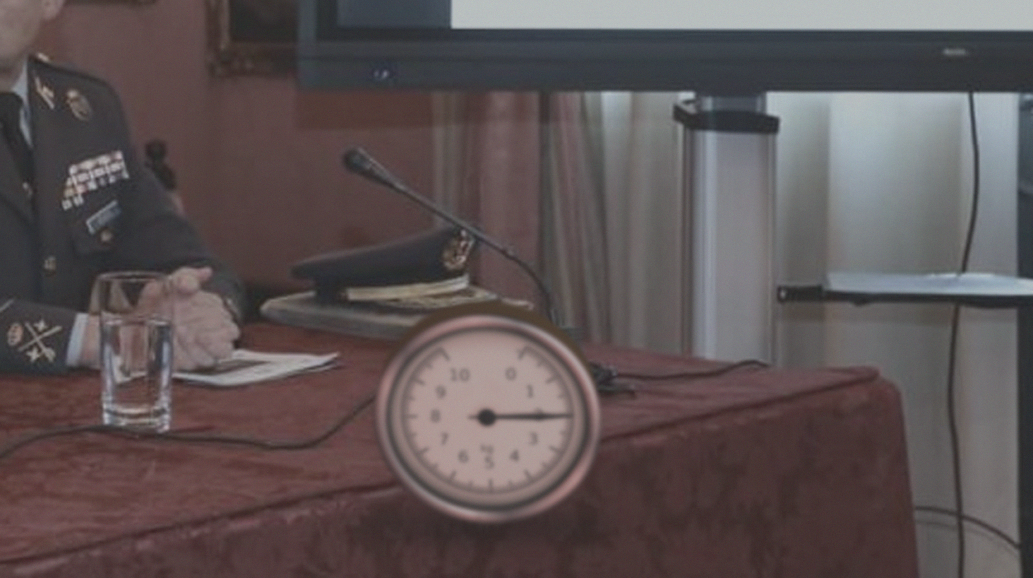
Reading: 2 kg
